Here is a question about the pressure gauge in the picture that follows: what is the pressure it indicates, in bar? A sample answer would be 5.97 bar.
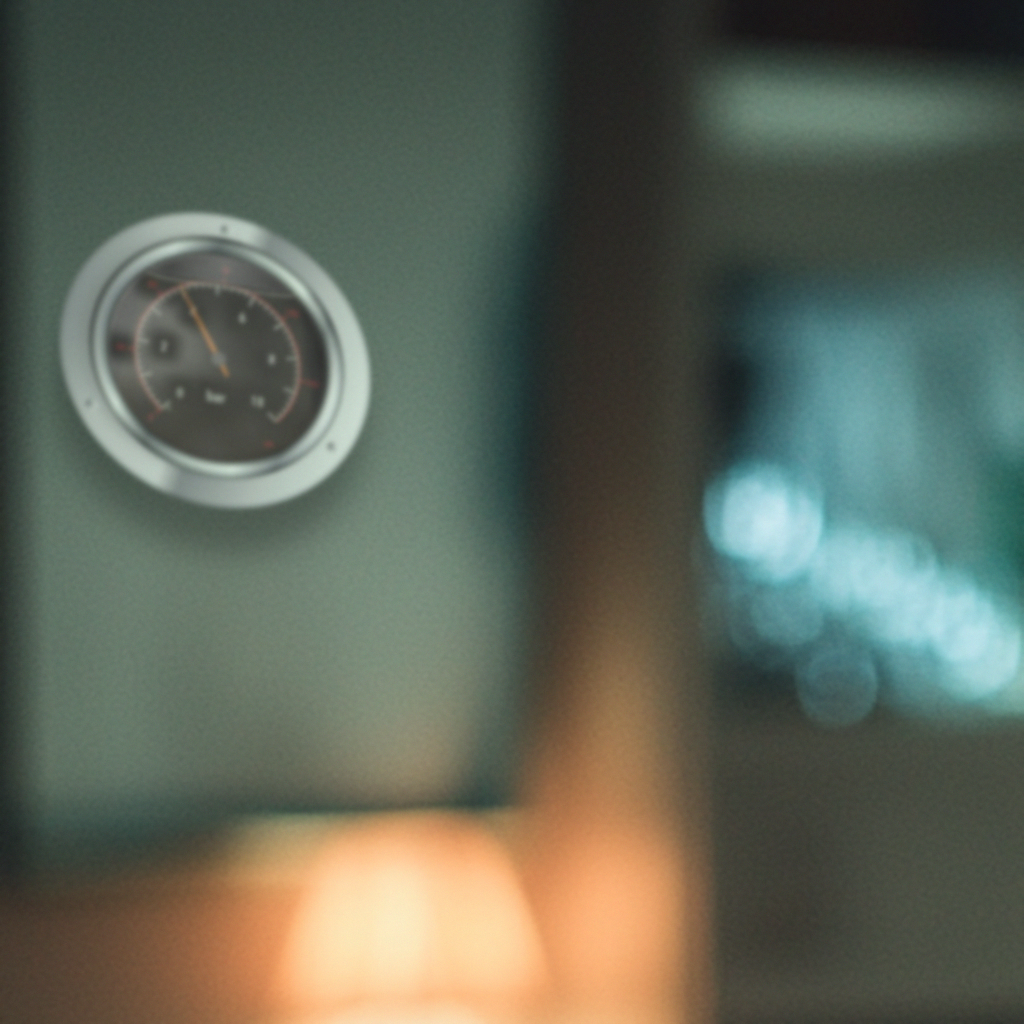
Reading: 4 bar
